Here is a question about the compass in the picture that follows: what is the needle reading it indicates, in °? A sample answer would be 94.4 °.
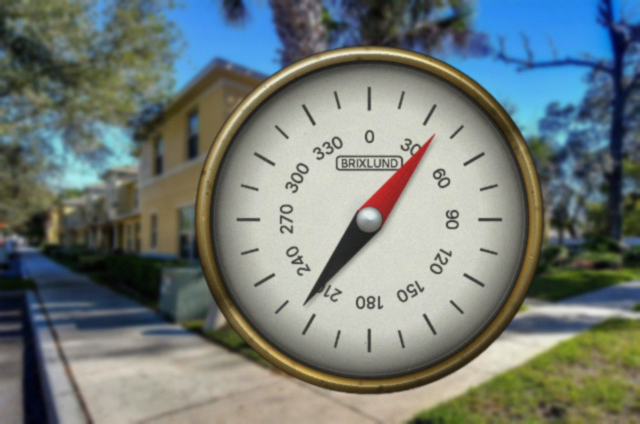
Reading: 37.5 °
